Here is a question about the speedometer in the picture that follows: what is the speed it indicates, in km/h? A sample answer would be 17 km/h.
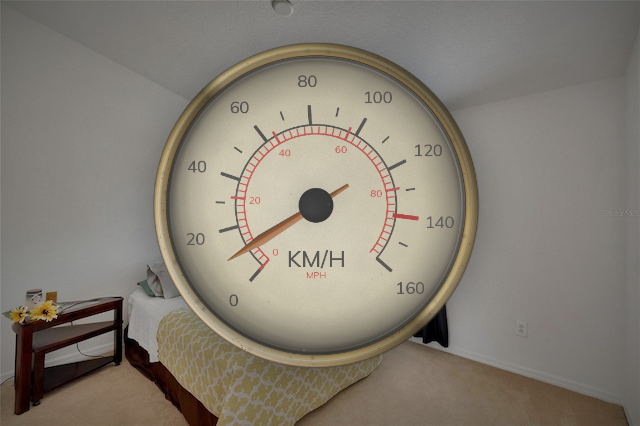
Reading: 10 km/h
